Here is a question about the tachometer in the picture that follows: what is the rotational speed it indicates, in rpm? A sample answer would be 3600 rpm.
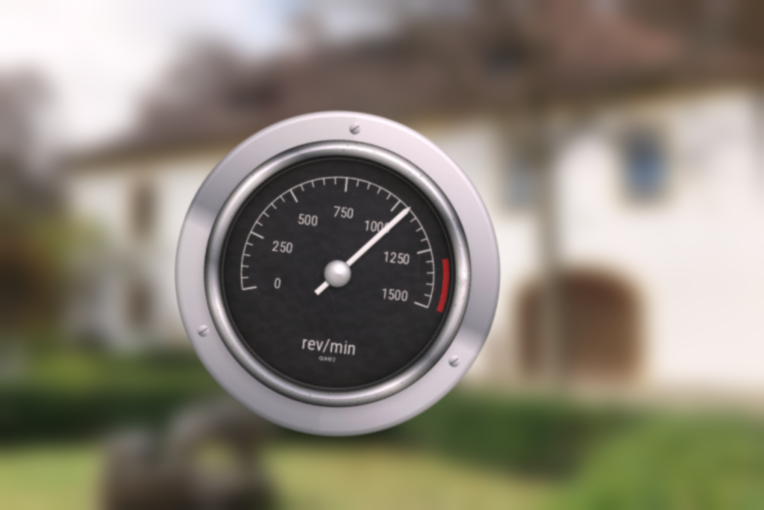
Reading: 1050 rpm
